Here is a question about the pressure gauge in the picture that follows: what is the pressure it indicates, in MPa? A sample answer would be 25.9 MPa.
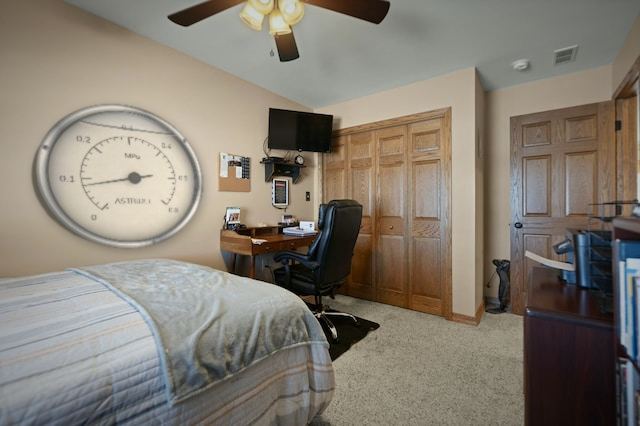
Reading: 0.08 MPa
